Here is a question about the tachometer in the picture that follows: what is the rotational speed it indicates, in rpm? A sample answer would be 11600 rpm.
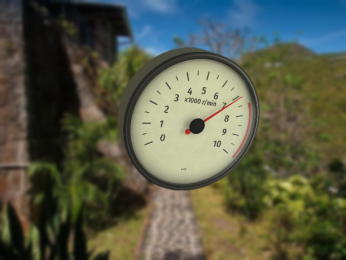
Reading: 7000 rpm
